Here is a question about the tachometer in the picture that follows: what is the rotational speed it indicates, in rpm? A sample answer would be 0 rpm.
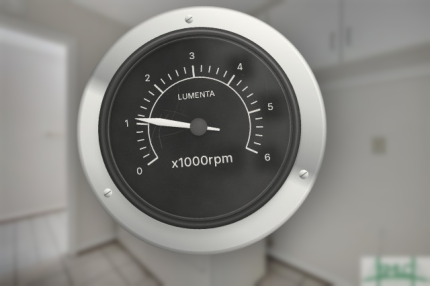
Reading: 1100 rpm
